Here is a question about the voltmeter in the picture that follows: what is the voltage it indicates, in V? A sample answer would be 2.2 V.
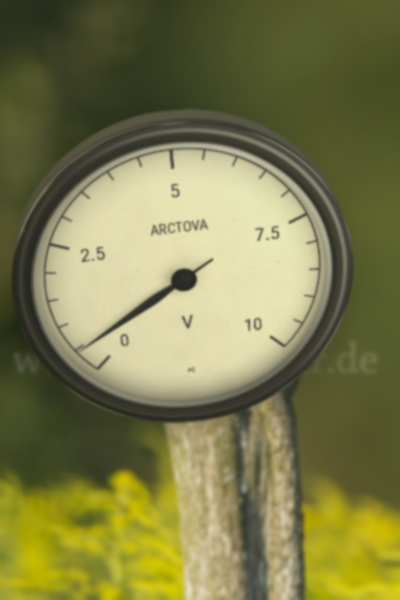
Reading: 0.5 V
